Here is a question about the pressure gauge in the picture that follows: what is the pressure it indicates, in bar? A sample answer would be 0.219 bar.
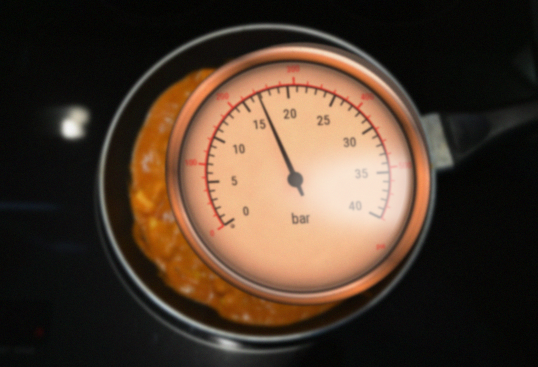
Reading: 17 bar
